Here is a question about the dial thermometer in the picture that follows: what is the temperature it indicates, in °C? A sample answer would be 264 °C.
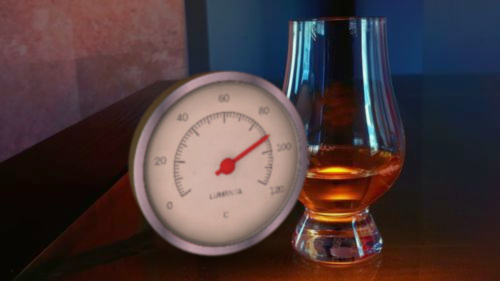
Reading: 90 °C
